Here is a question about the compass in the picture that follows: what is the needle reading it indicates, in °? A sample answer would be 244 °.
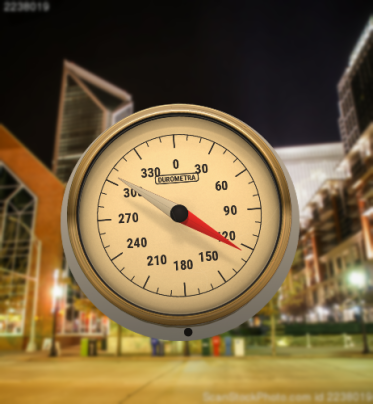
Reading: 125 °
